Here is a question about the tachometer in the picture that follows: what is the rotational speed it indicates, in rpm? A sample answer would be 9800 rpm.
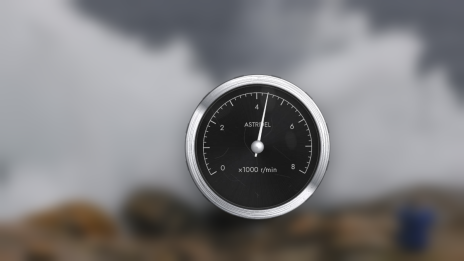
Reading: 4400 rpm
